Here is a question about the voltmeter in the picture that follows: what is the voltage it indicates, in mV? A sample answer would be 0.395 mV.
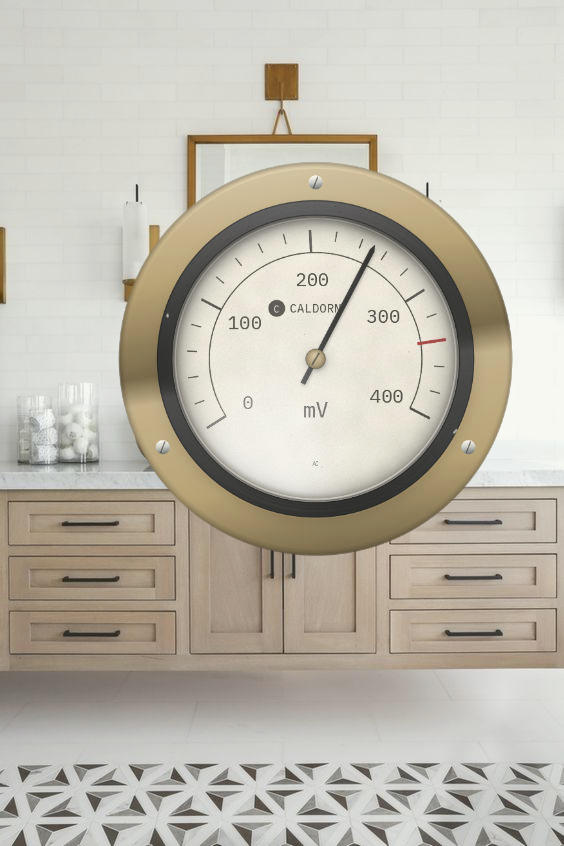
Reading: 250 mV
